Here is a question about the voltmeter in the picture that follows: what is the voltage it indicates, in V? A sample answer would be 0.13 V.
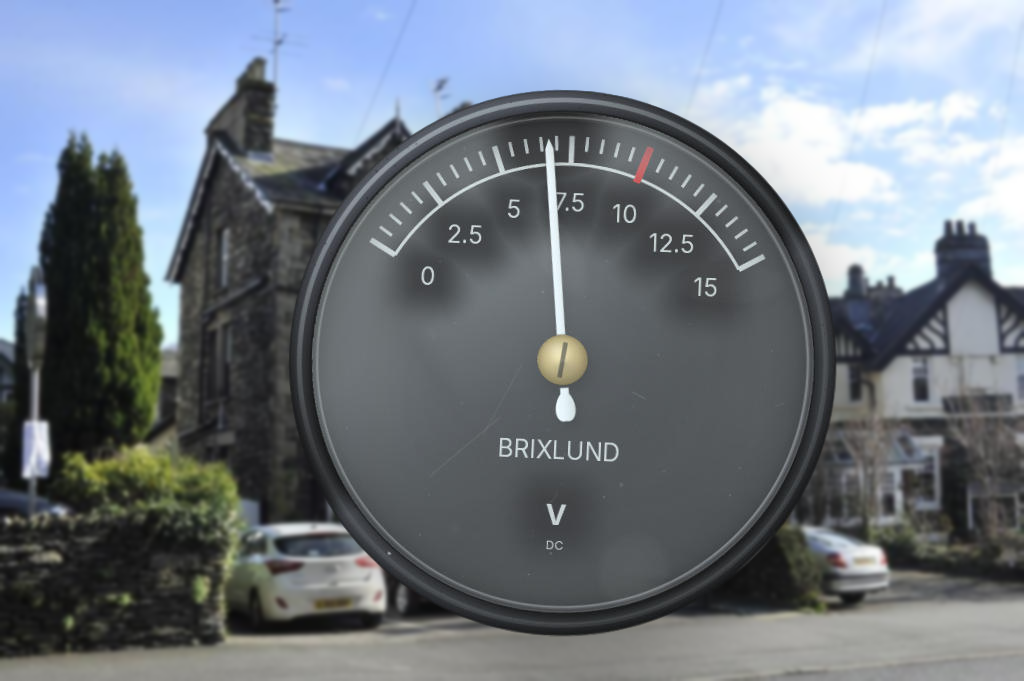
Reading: 6.75 V
